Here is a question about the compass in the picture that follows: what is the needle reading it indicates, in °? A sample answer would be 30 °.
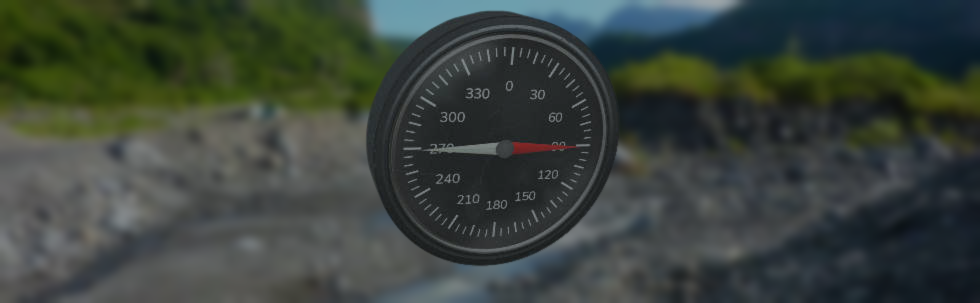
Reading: 90 °
